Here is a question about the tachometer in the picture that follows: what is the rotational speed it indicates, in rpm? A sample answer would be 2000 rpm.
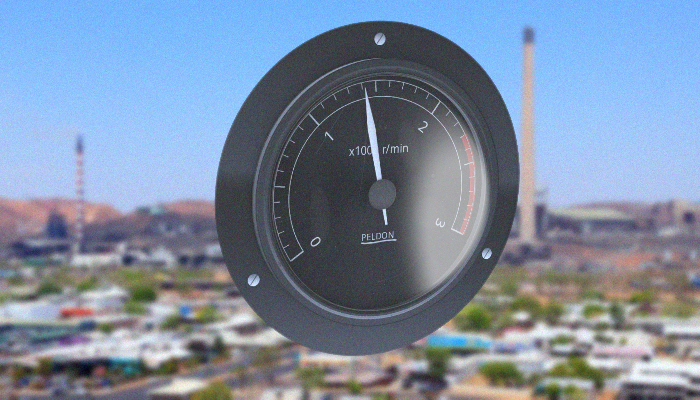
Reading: 1400 rpm
